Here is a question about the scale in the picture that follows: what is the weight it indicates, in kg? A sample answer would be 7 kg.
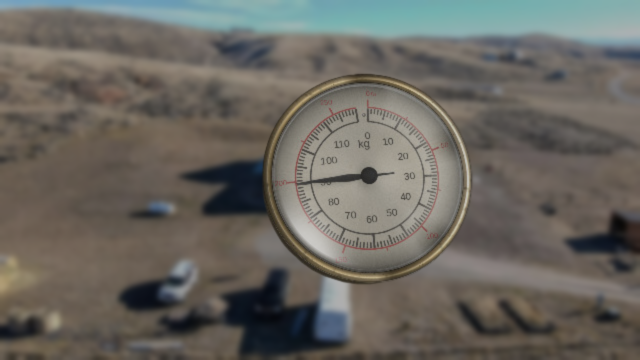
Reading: 90 kg
